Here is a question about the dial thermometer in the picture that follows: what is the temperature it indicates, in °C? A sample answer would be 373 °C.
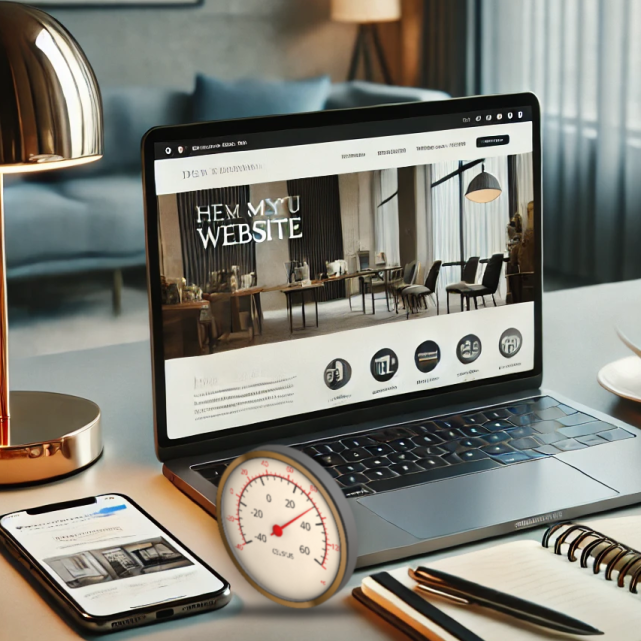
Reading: 32 °C
